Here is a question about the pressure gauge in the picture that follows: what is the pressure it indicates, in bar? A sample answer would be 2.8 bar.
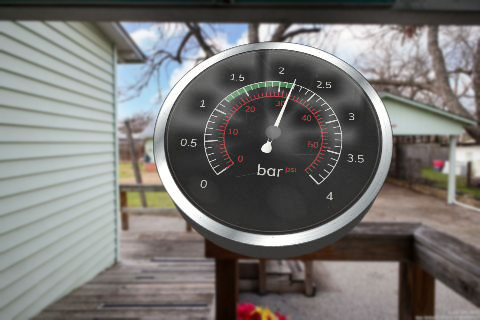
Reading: 2.2 bar
